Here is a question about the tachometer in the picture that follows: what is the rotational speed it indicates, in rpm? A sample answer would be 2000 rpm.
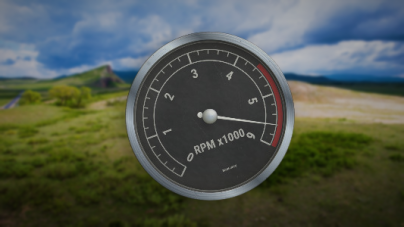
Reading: 5600 rpm
